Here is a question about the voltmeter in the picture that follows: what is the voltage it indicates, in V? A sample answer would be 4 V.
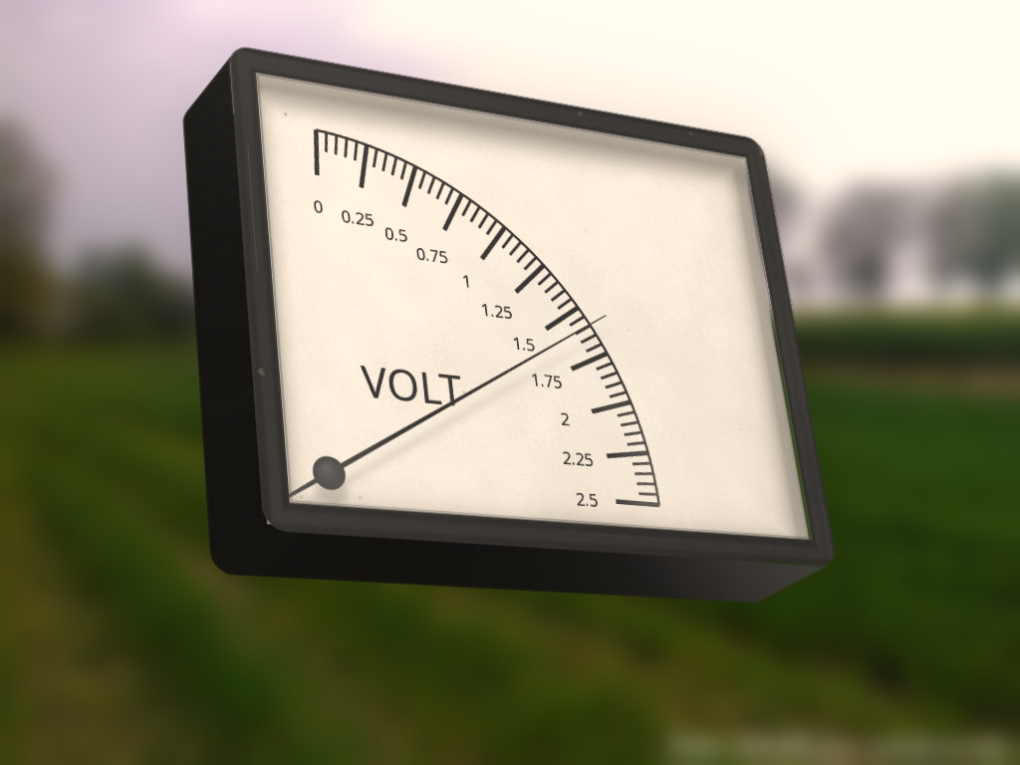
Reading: 1.6 V
